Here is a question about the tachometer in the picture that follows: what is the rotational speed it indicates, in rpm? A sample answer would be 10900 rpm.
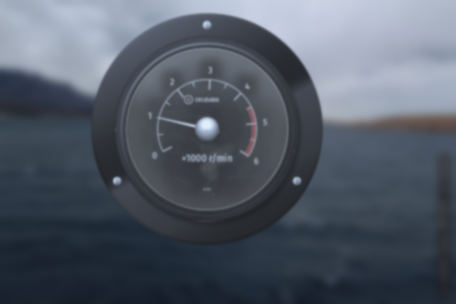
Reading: 1000 rpm
